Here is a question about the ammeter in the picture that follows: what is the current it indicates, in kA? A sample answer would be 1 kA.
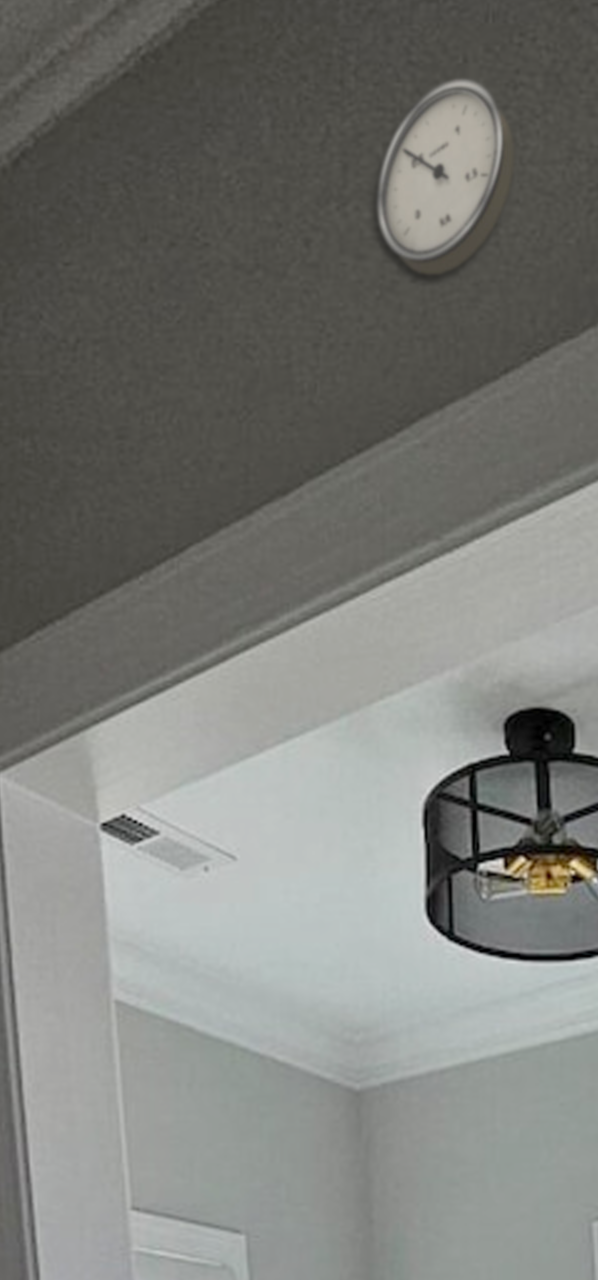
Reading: 0.5 kA
